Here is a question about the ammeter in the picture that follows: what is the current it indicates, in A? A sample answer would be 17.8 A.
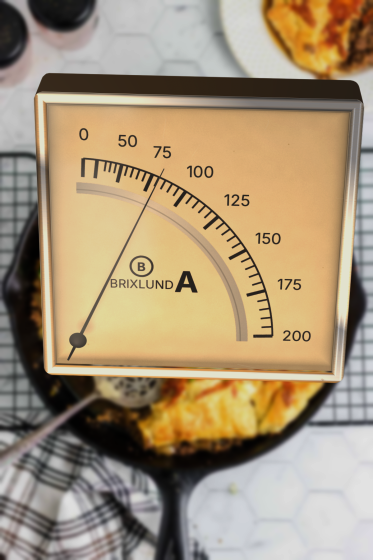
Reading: 80 A
